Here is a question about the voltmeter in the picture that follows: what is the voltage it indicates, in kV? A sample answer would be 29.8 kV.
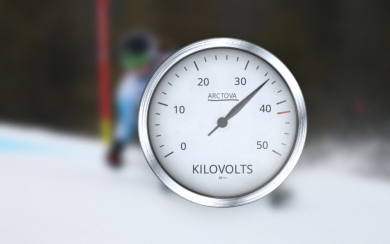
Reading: 35 kV
